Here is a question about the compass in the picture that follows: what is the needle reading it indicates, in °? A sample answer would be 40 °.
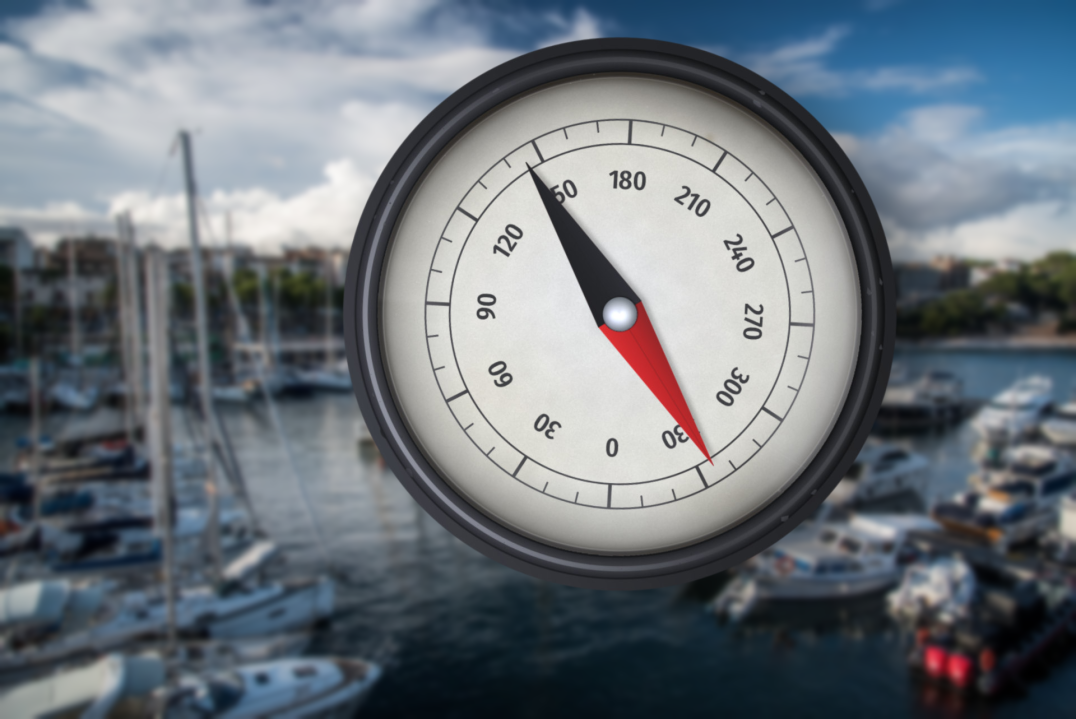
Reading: 325 °
